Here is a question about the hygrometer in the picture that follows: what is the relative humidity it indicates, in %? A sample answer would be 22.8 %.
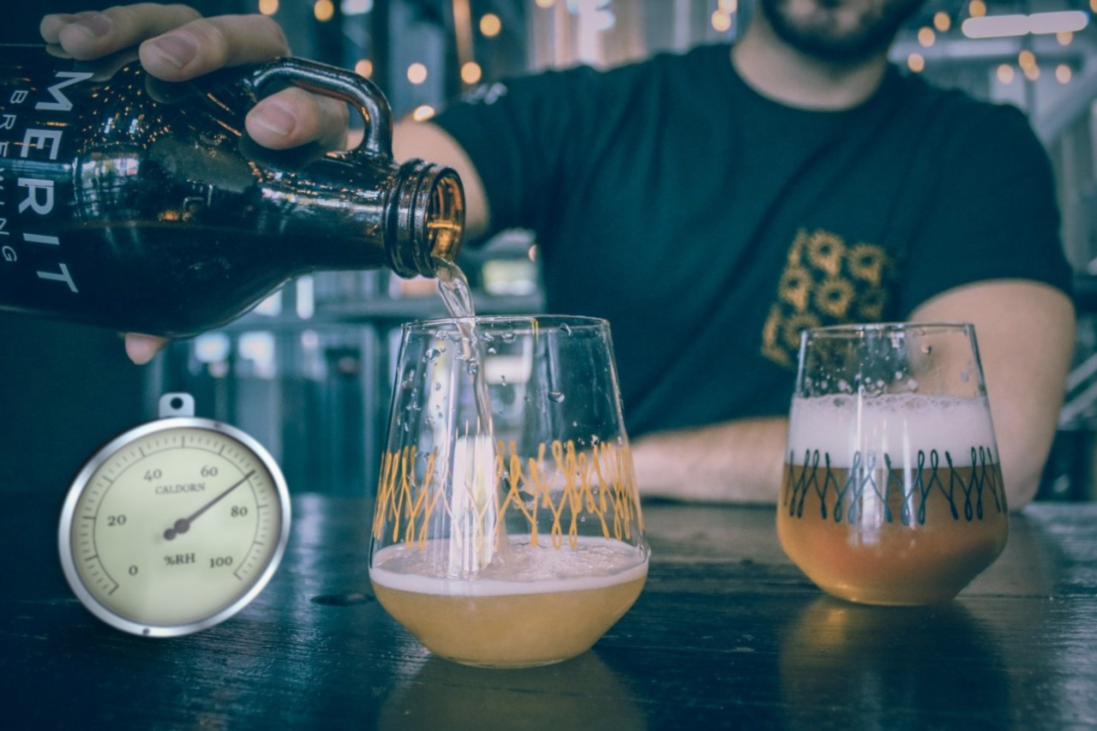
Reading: 70 %
